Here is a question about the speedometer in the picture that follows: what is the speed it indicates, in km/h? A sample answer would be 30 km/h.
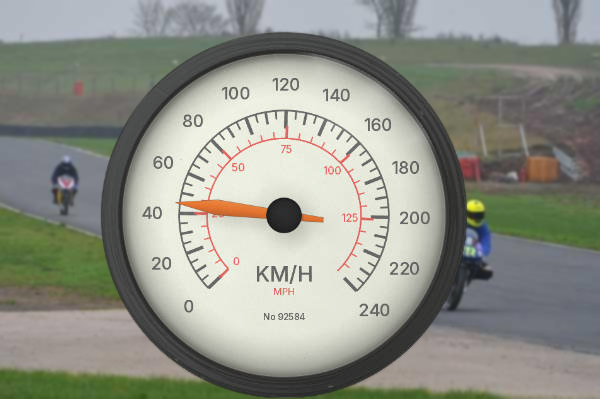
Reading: 45 km/h
